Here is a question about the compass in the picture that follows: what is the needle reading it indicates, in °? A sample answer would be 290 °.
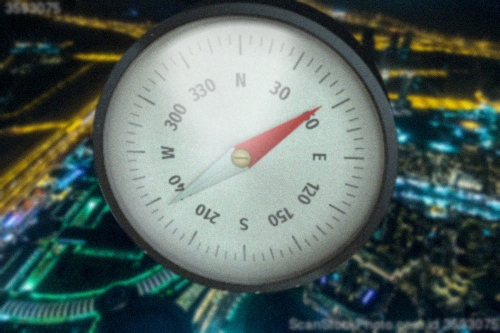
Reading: 55 °
